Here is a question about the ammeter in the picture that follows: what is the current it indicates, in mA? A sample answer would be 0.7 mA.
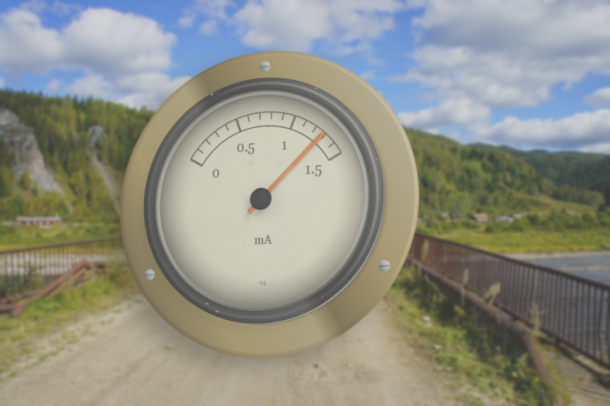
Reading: 1.3 mA
